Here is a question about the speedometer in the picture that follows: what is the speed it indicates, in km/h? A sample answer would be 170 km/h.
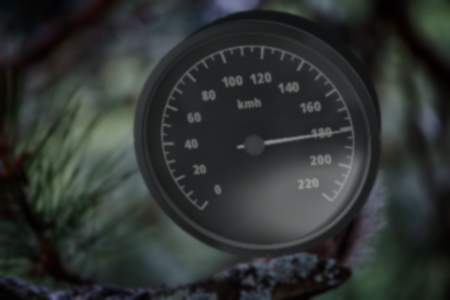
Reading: 180 km/h
